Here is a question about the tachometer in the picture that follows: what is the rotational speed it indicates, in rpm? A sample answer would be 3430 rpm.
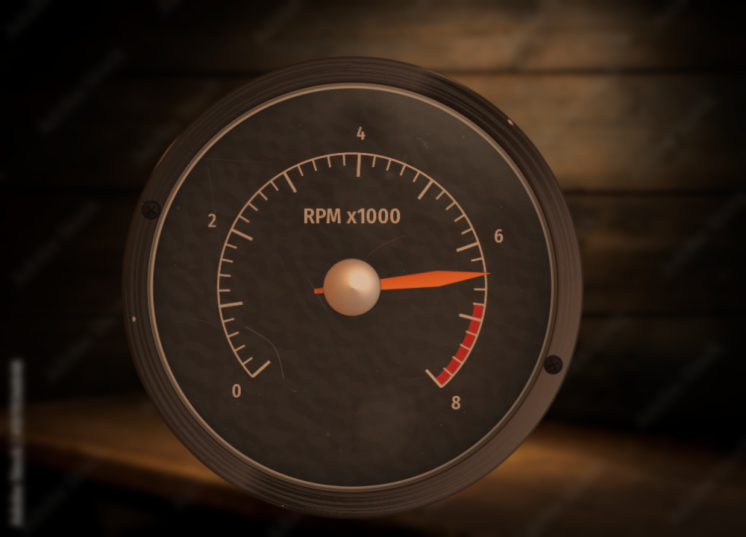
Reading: 6400 rpm
